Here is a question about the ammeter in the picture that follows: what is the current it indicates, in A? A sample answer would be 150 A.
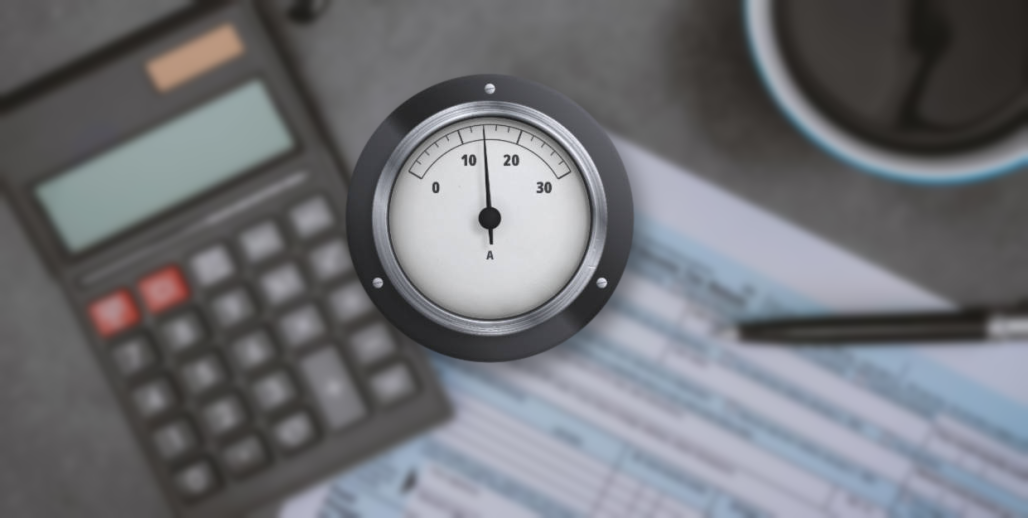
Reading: 14 A
